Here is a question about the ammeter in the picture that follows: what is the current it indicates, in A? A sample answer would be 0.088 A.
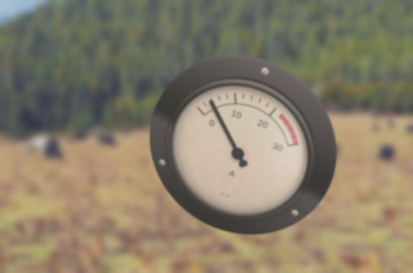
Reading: 4 A
